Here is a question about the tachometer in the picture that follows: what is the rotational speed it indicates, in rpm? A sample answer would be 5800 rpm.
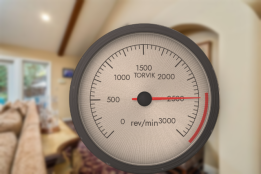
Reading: 2500 rpm
